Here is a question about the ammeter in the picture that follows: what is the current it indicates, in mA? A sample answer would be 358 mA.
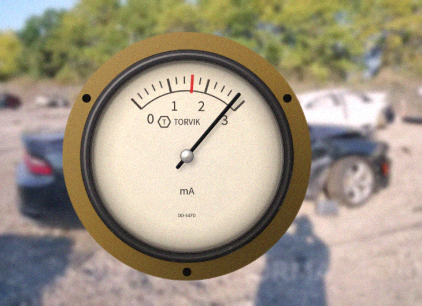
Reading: 2.8 mA
